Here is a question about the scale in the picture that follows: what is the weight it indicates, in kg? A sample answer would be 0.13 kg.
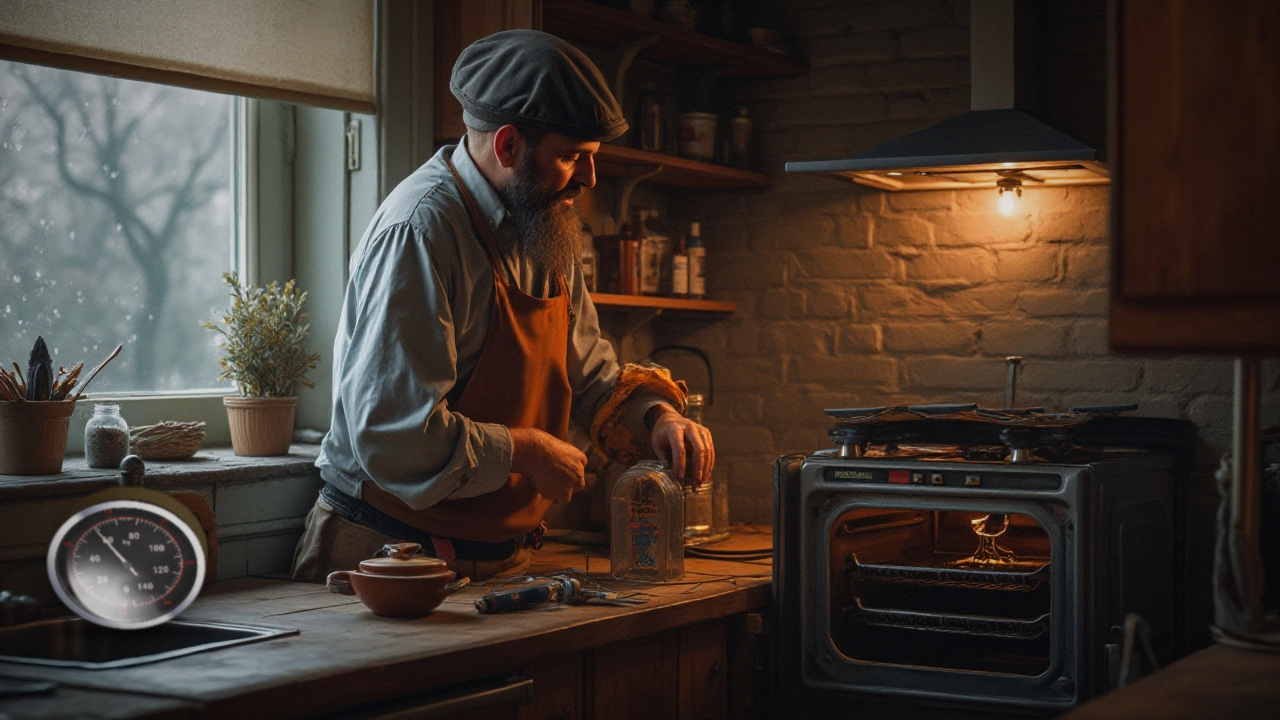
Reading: 60 kg
